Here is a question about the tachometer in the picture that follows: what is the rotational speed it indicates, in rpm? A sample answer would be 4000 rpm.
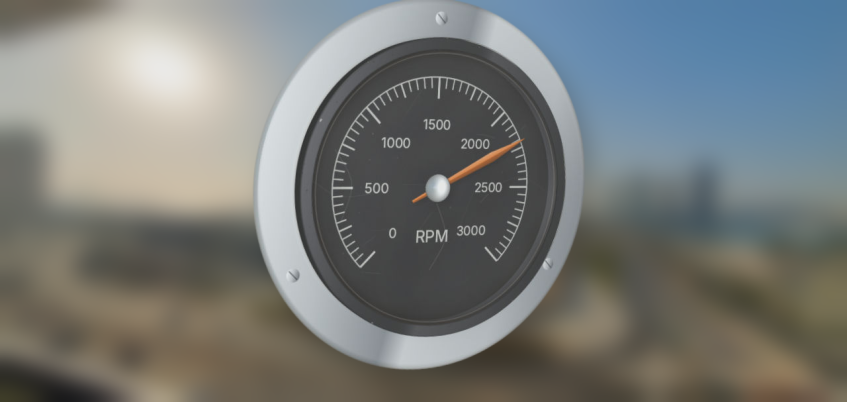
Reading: 2200 rpm
